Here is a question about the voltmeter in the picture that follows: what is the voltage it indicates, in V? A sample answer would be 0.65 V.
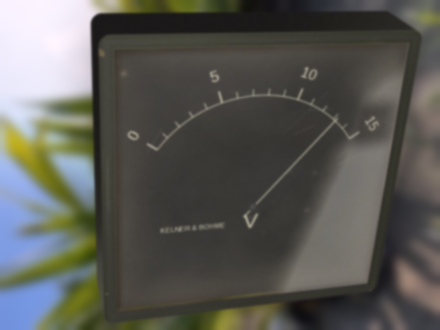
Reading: 13 V
